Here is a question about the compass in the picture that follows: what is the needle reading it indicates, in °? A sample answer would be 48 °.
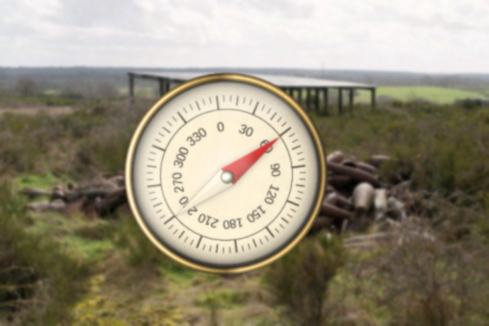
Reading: 60 °
